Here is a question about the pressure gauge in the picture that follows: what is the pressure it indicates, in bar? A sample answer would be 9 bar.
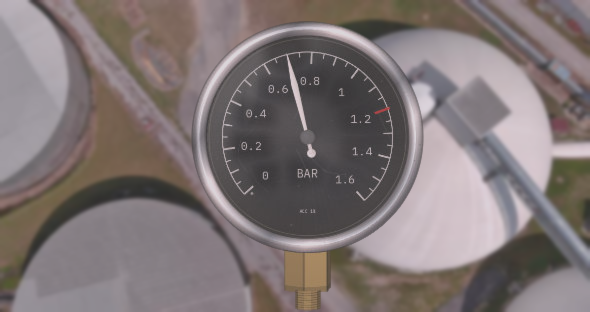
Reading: 0.7 bar
